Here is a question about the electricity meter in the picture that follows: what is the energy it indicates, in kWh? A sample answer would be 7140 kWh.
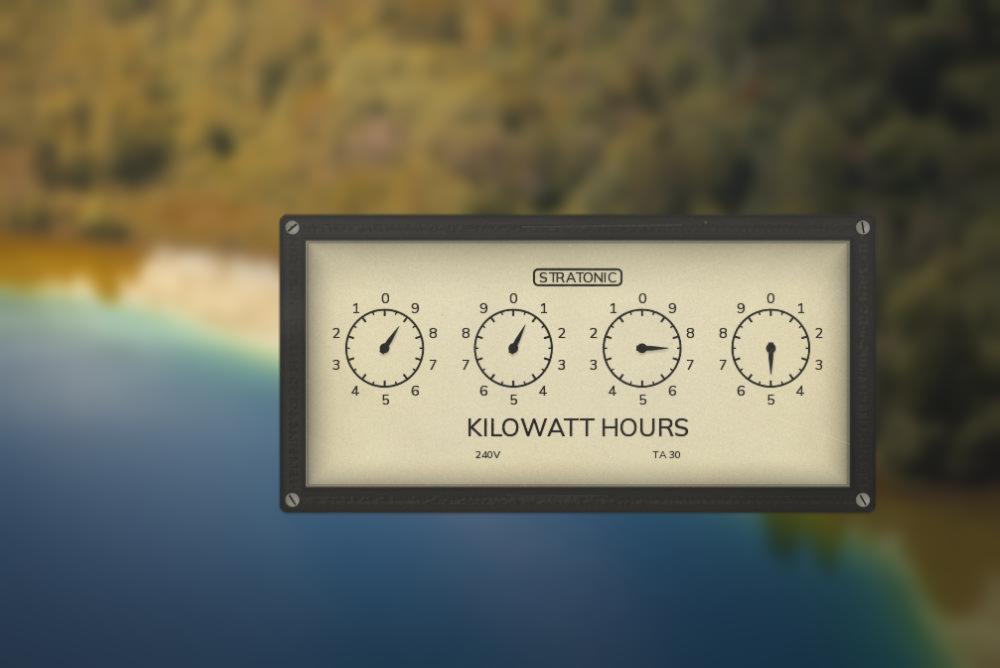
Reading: 9075 kWh
